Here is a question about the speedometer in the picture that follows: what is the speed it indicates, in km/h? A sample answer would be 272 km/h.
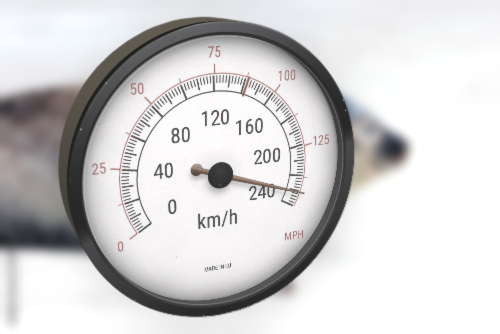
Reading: 230 km/h
